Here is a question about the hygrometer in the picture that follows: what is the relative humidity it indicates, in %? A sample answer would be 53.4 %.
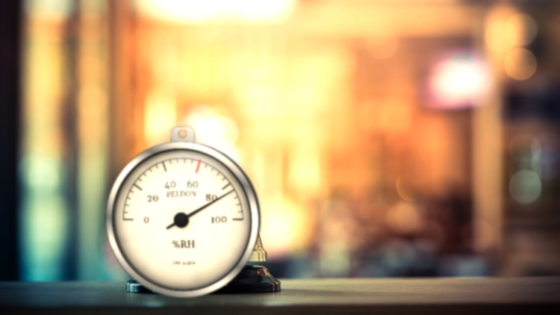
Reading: 84 %
